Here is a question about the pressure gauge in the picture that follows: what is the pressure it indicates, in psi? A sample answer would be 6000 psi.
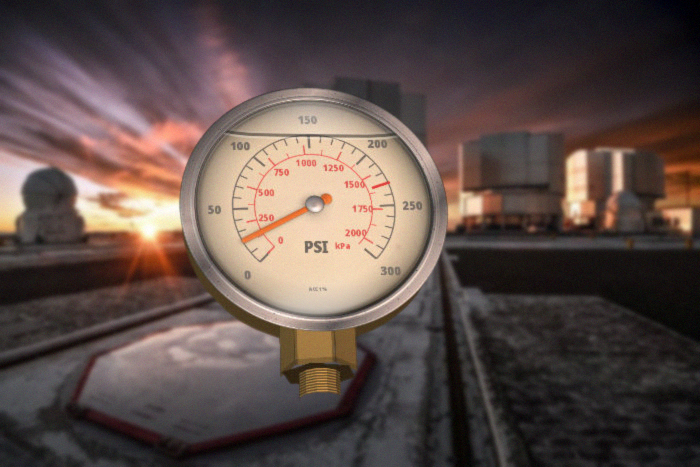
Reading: 20 psi
